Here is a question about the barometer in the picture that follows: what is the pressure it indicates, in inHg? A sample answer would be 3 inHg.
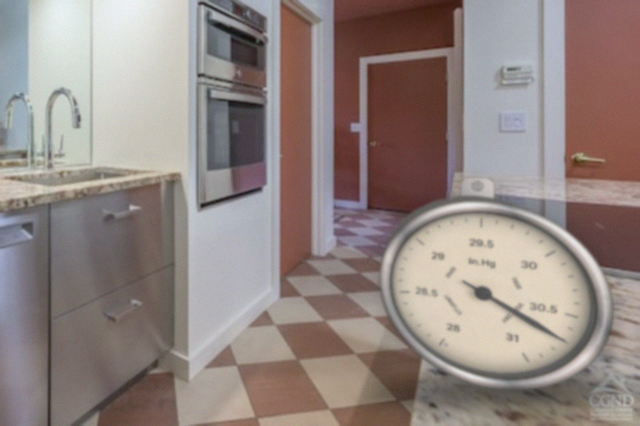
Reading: 30.7 inHg
